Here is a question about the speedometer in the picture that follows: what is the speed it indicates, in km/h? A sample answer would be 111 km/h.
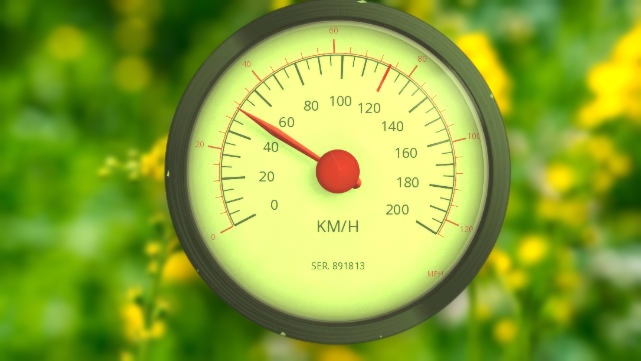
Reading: 50 km/h
